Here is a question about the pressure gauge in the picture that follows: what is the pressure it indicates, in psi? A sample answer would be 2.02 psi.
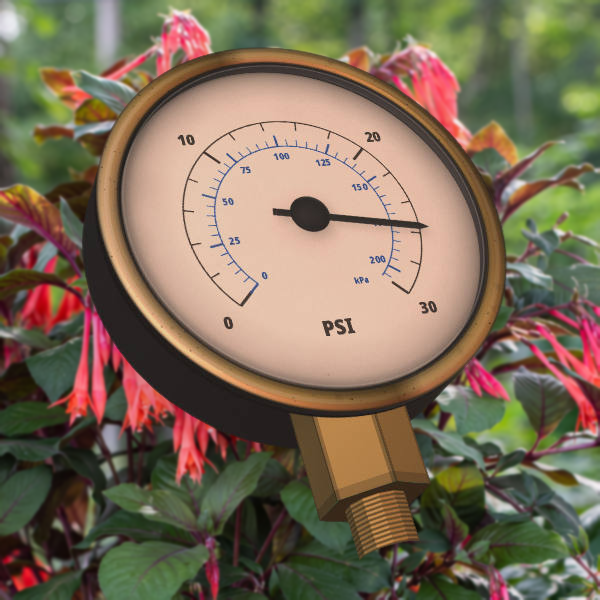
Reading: 26 psi
